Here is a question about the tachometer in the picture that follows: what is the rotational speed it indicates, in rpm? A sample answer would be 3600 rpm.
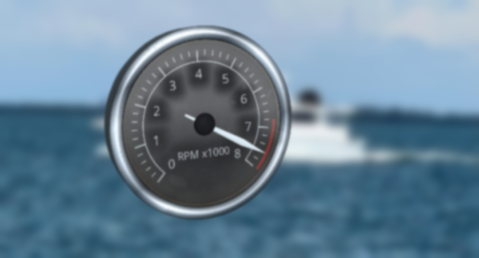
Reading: 7600 rpm
